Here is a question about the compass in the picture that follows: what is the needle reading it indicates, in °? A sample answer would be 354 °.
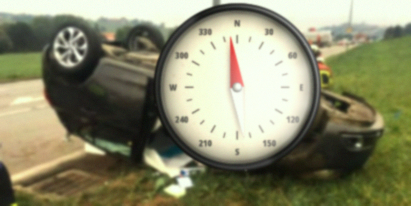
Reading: 352.5 °
